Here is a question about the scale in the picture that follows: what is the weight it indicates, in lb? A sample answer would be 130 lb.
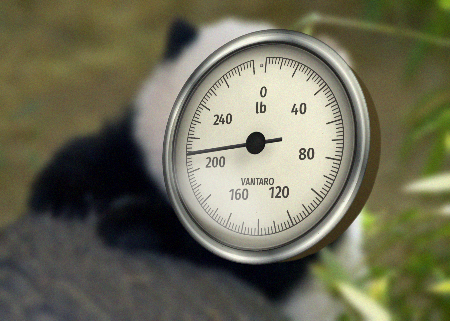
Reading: 210 lb
